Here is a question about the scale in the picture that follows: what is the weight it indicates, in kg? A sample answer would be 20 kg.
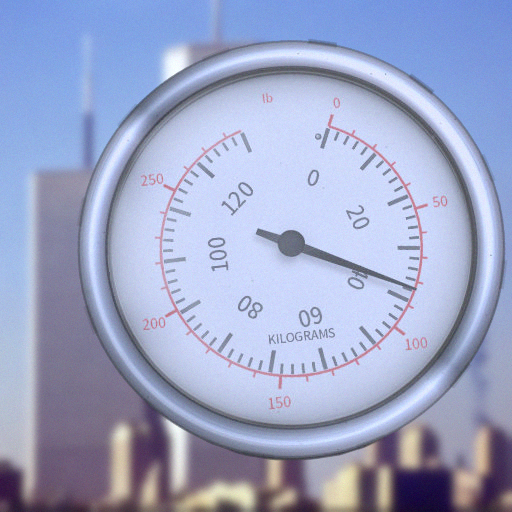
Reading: 38 kg
